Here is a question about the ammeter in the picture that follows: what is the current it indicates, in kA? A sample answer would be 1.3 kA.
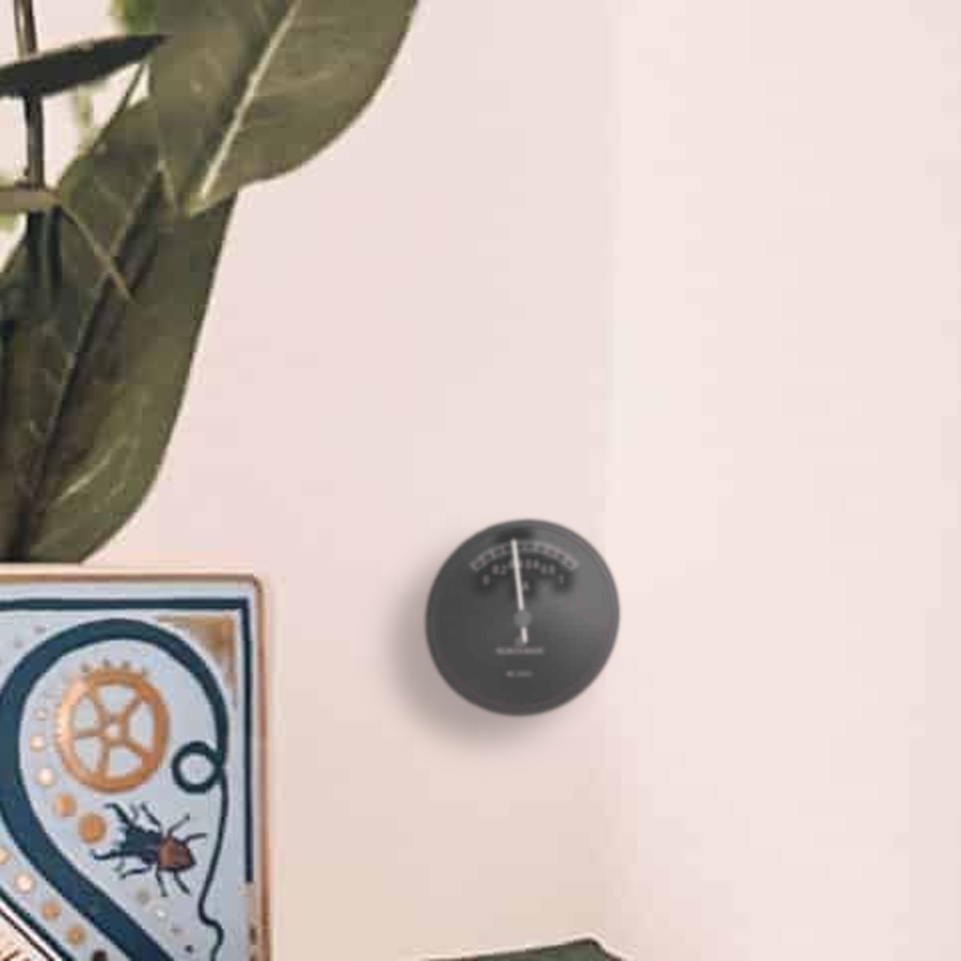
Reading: 0.4 kA
